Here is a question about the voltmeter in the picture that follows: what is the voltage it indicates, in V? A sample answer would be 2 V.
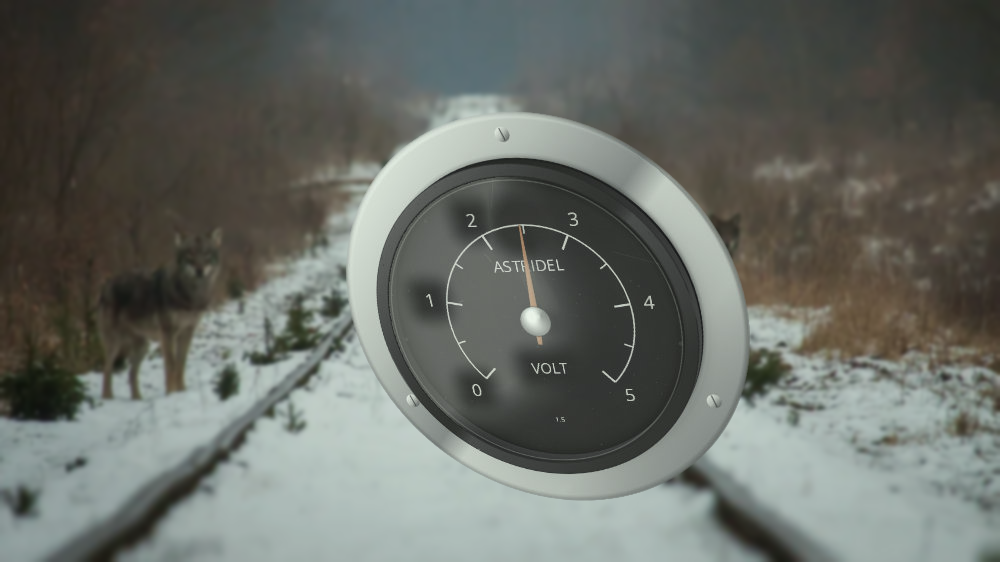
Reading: 2.5 V
